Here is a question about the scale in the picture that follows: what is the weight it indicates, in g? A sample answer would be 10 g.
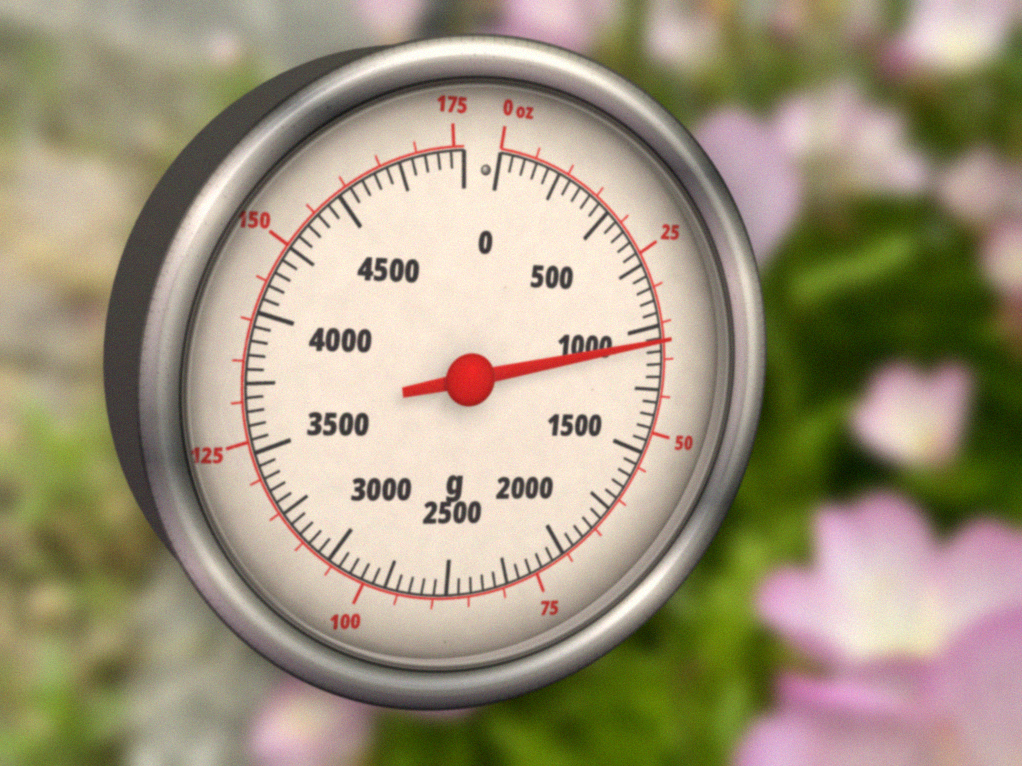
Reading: 1050 g
